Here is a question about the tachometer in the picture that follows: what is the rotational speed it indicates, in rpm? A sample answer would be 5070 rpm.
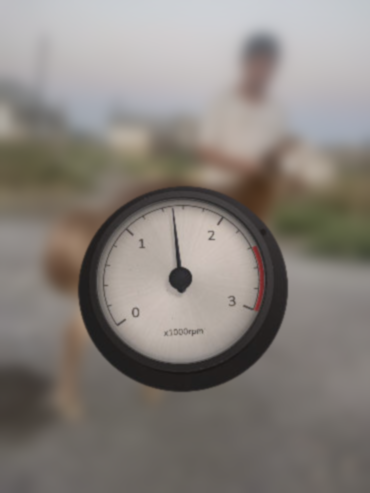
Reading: 1500 rpm
